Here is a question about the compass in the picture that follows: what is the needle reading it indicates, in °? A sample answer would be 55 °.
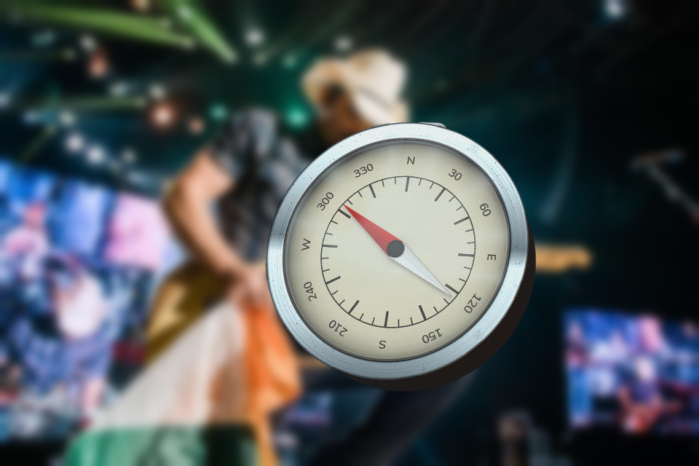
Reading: 305 °
